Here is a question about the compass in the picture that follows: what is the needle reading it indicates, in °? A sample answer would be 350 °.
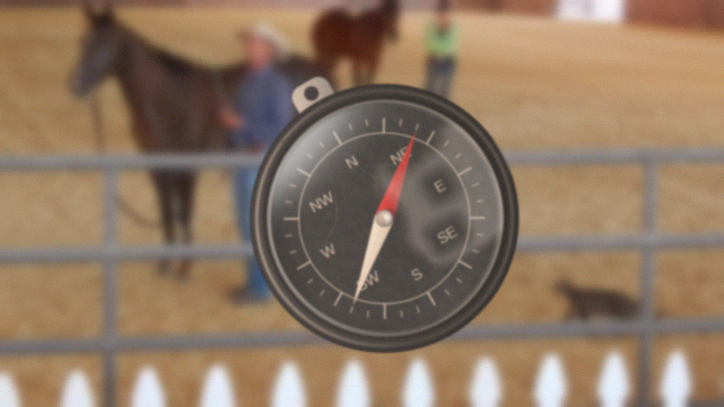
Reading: 50 °
